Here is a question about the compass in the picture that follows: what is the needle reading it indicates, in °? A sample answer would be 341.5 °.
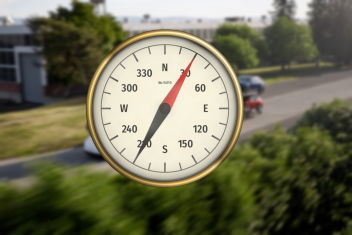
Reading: 30 °
